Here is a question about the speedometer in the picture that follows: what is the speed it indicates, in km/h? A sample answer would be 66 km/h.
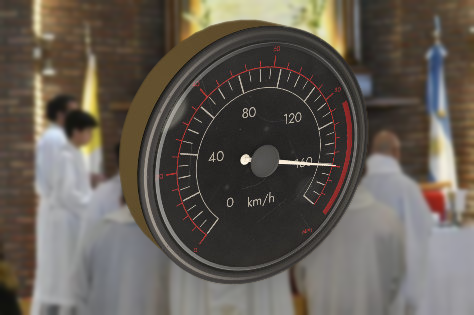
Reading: 160 km/h
